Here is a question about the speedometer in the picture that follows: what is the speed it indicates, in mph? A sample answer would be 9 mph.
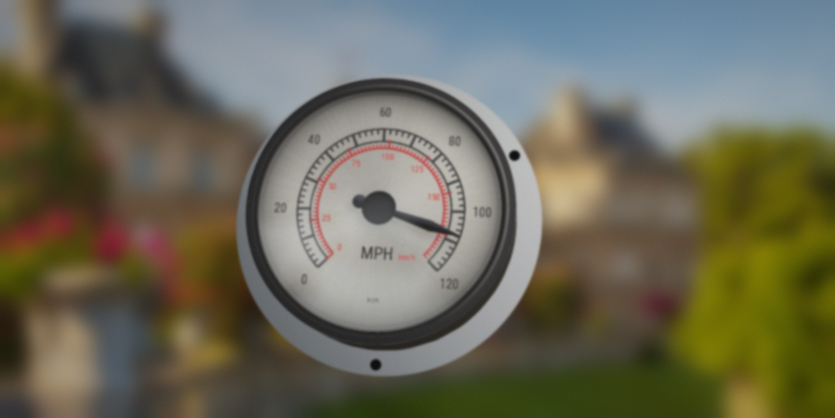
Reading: 108 mph
